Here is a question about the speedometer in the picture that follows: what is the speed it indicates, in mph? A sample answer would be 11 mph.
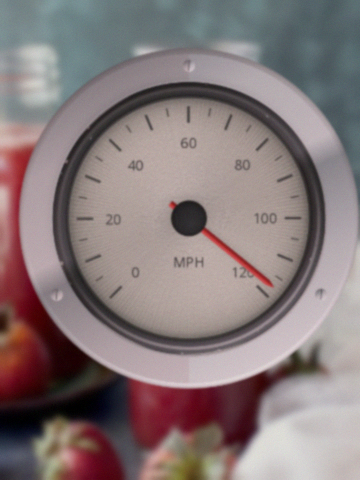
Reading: 117.5 mph
